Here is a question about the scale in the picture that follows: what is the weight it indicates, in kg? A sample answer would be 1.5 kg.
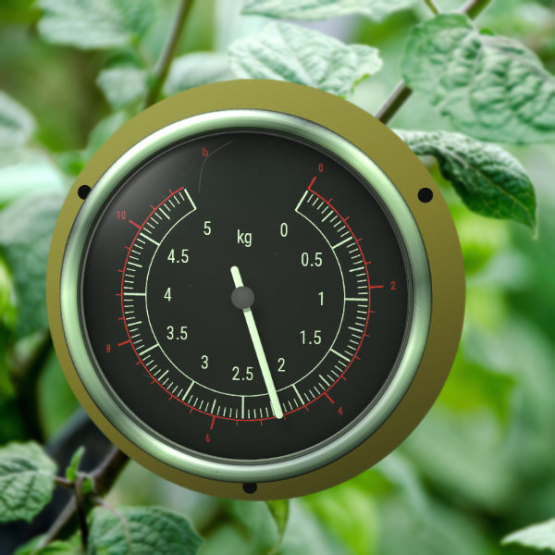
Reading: 2.2 kg
